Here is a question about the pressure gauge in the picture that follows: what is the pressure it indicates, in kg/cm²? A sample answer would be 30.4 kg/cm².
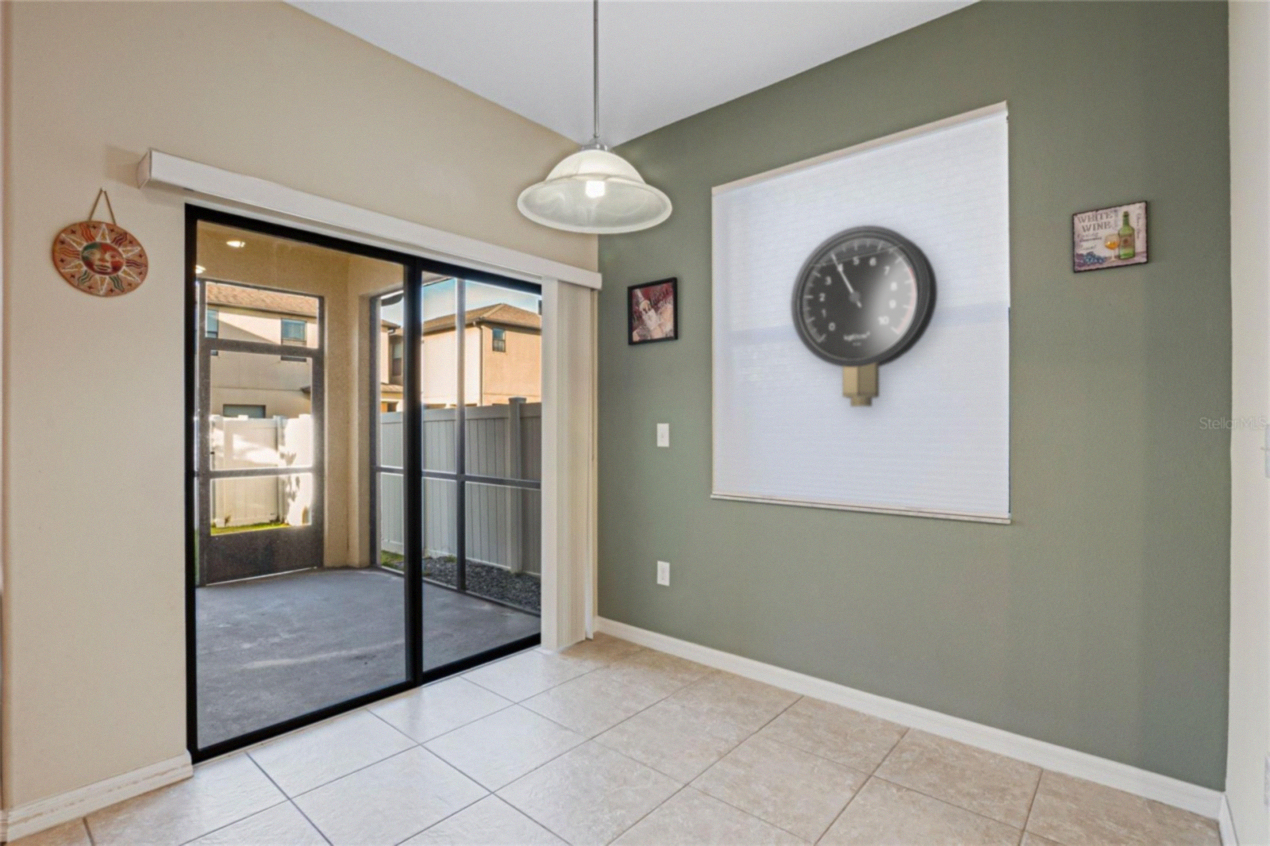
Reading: 4 kg/cm²
